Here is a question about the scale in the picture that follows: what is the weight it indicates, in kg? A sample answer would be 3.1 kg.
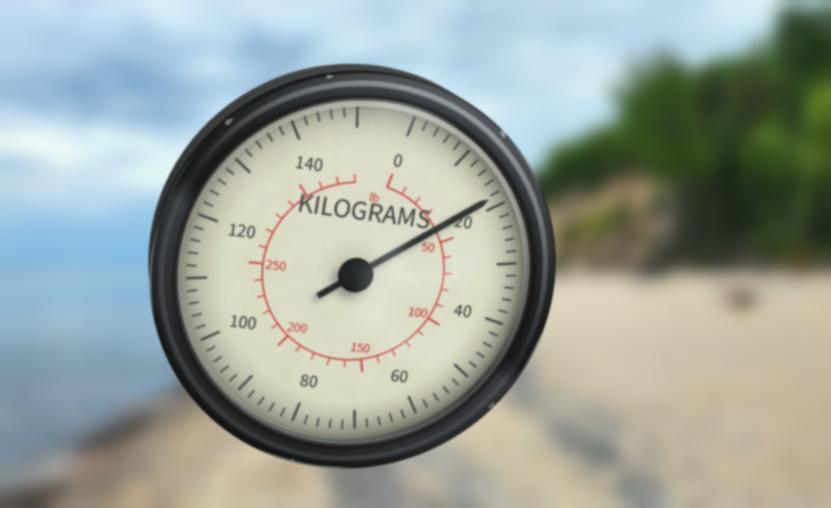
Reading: 18 kg
